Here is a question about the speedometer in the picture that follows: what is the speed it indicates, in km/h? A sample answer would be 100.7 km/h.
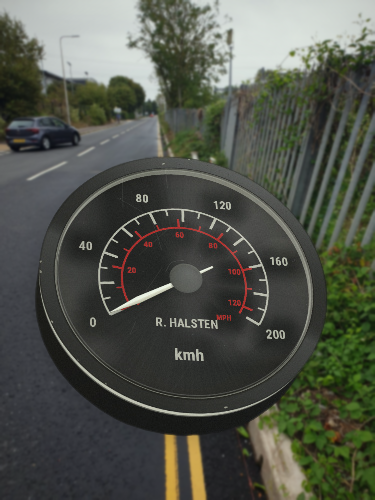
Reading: 0 km/h
